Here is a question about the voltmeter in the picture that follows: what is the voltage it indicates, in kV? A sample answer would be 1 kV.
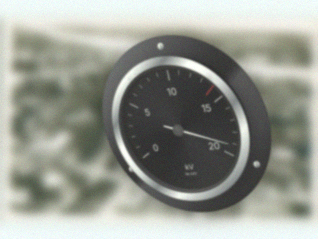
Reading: 19 kV
